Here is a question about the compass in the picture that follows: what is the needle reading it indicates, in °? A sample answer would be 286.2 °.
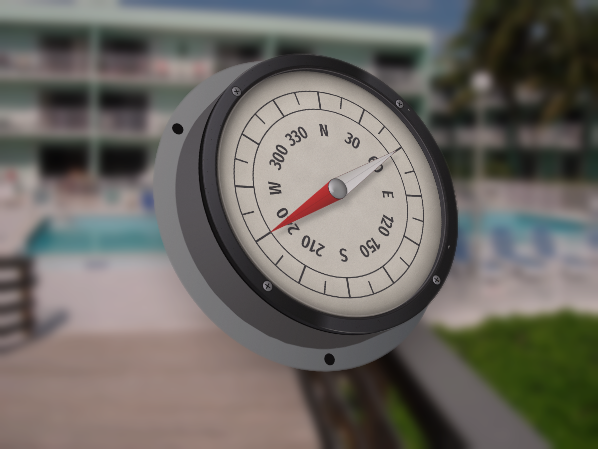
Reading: 240 °
